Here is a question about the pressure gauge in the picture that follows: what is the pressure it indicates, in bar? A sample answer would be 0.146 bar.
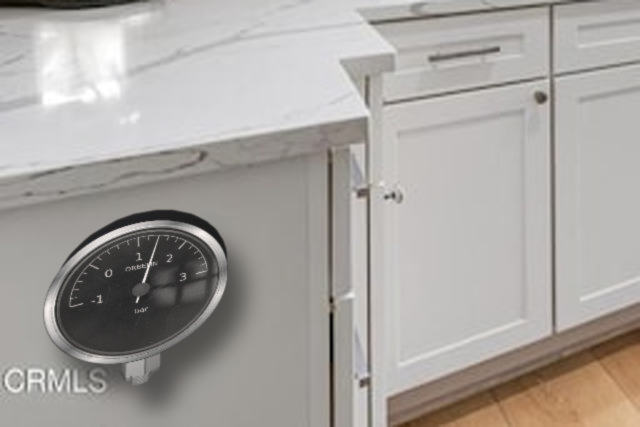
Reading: 1.4 bar
